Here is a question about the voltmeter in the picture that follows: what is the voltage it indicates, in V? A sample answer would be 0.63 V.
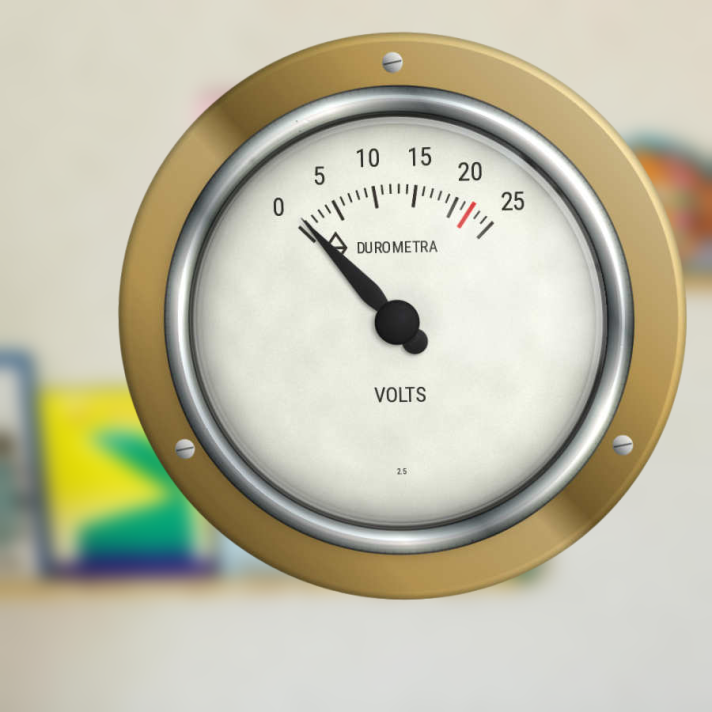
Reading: 1 V
